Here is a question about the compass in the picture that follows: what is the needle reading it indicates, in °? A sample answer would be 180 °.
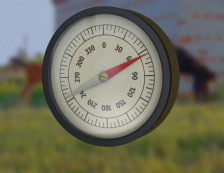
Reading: 65 °
